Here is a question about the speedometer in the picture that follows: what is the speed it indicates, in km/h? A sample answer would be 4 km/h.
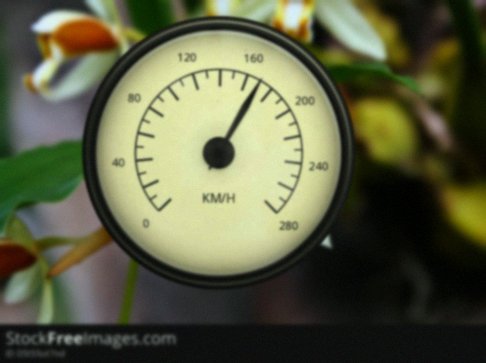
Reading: 170 km/h
